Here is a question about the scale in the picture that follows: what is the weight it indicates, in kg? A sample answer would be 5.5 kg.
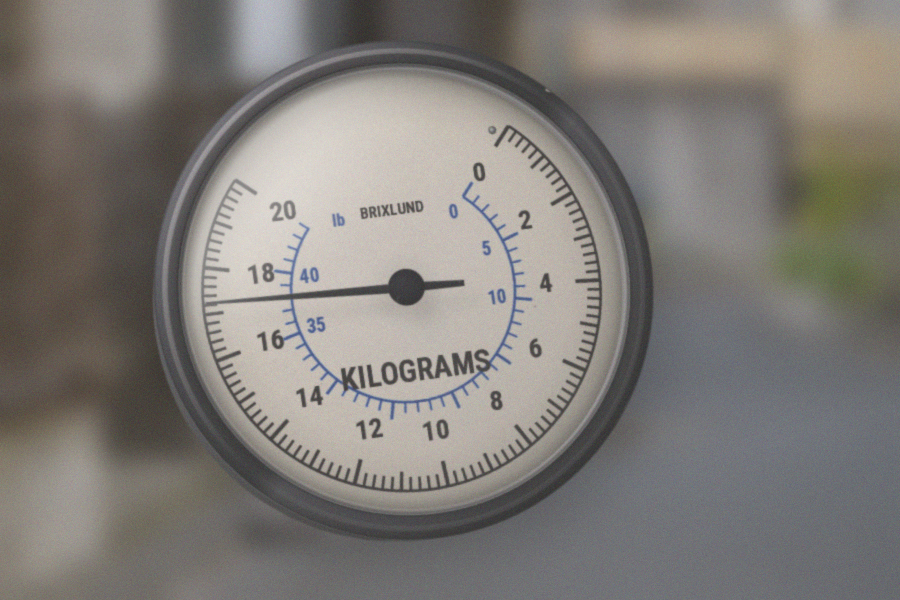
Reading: 17.2 kg
